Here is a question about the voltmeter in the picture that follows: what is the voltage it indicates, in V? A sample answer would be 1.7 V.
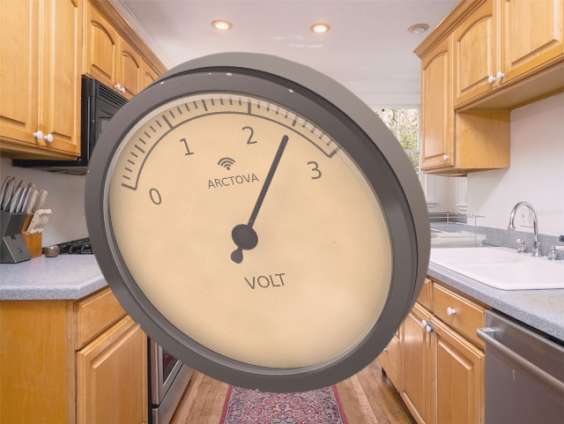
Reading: 2.5 V
